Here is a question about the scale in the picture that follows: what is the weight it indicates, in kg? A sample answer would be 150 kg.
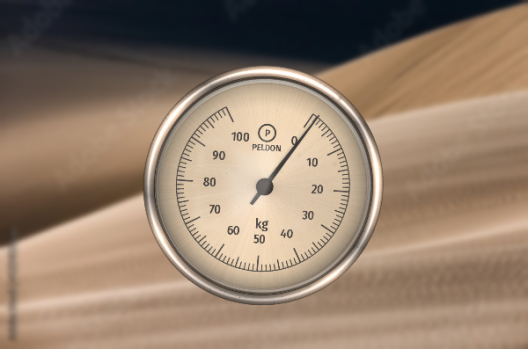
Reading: 1 kg
